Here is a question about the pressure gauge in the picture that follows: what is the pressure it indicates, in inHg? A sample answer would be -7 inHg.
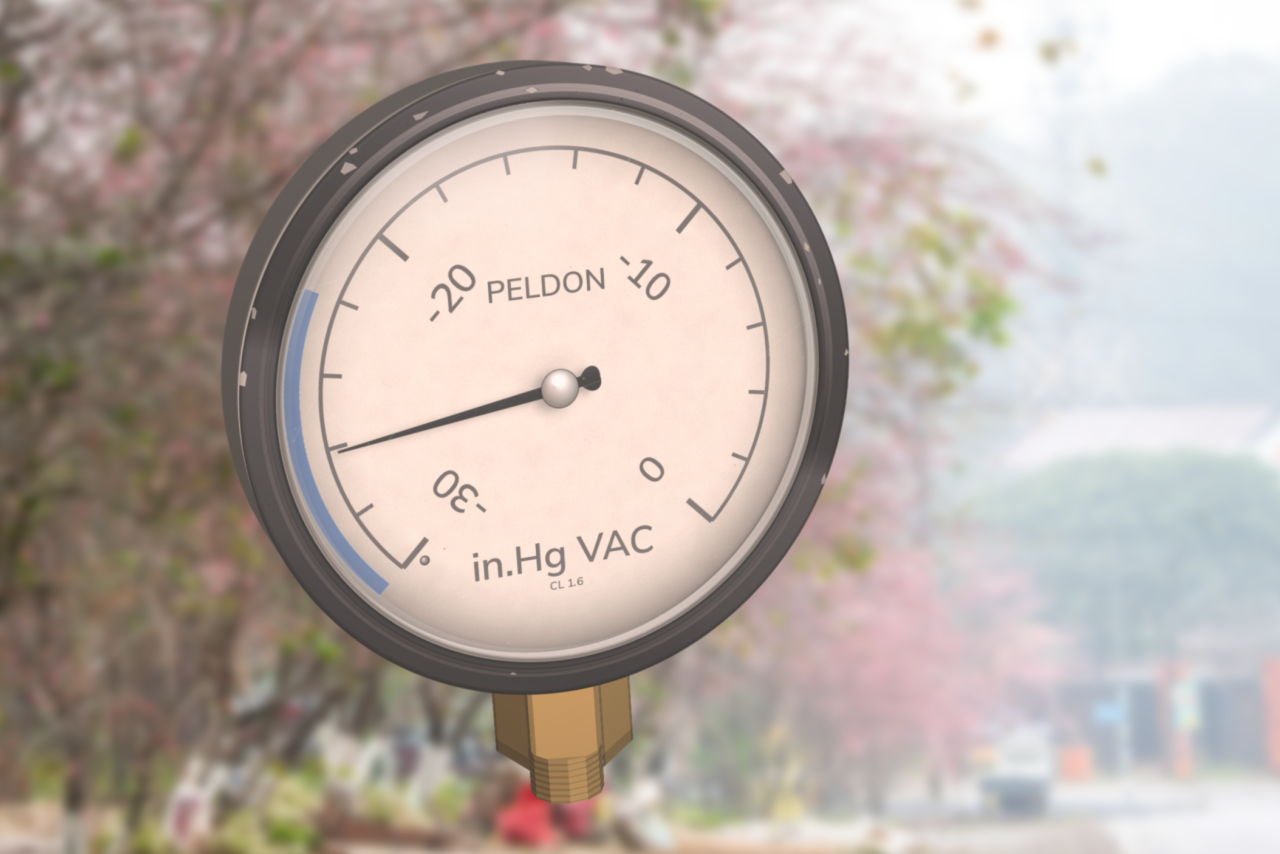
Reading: -26 inHg
